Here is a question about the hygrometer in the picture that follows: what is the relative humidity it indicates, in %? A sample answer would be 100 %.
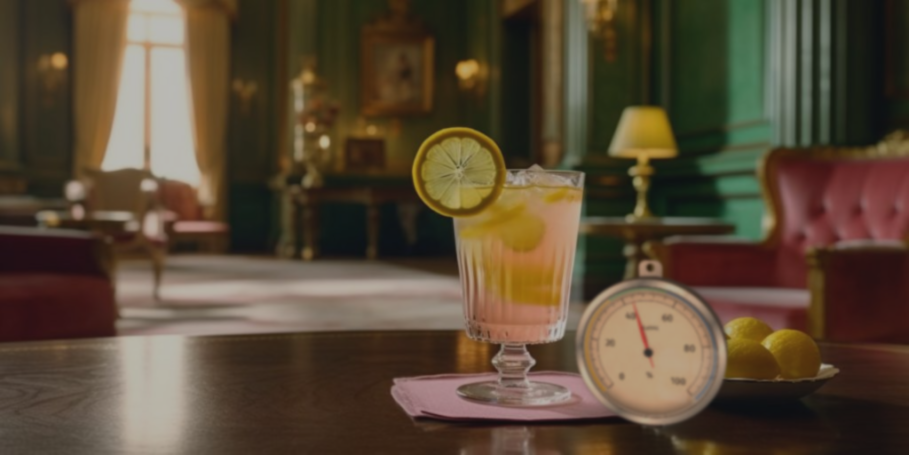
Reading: 44 %
